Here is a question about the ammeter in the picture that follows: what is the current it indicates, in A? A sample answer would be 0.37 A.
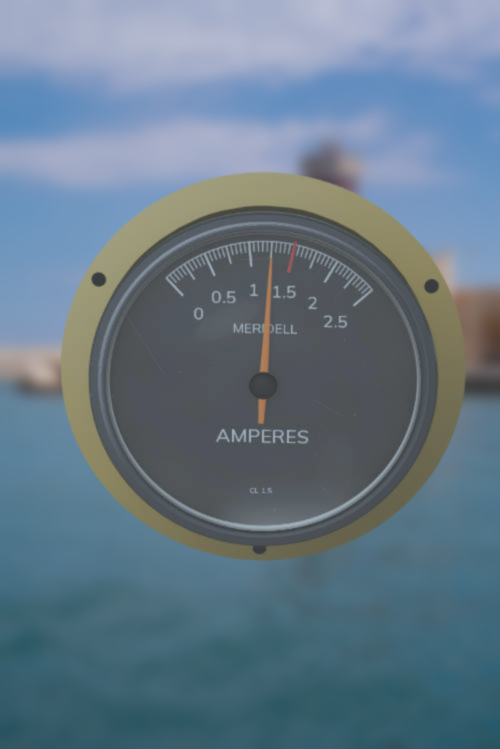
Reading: 1.25 A
